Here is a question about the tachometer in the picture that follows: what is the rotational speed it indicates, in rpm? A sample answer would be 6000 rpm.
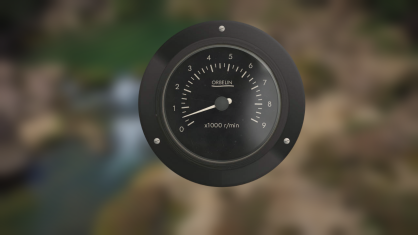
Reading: 500 rpm
